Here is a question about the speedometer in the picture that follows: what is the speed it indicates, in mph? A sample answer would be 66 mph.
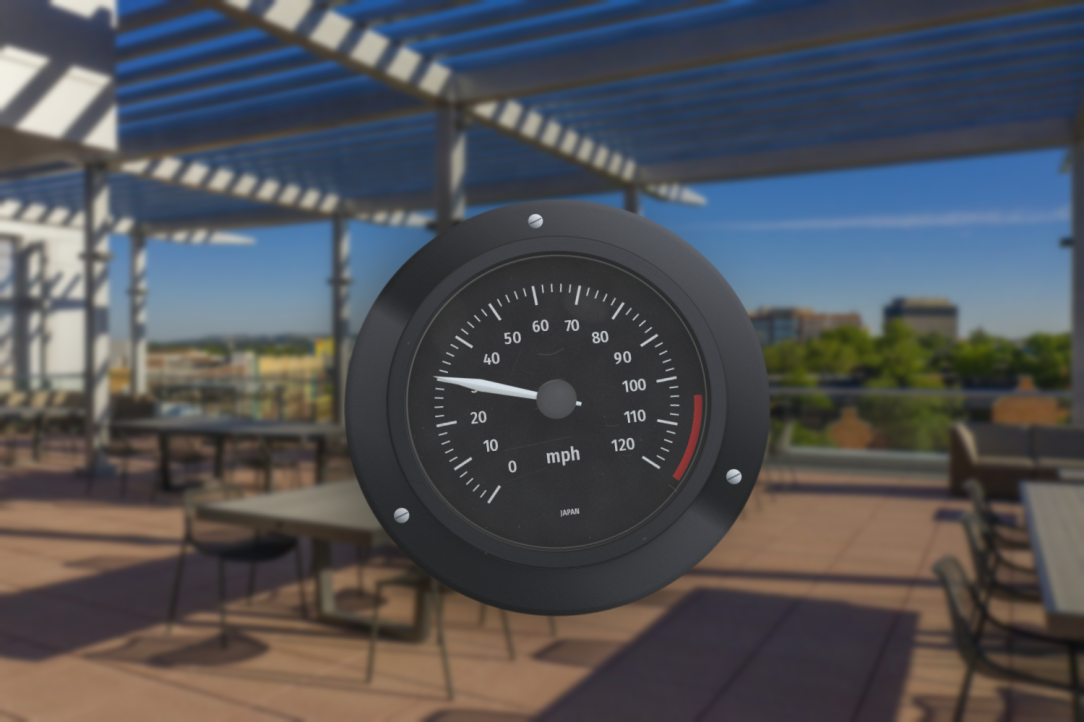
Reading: 30 mph
